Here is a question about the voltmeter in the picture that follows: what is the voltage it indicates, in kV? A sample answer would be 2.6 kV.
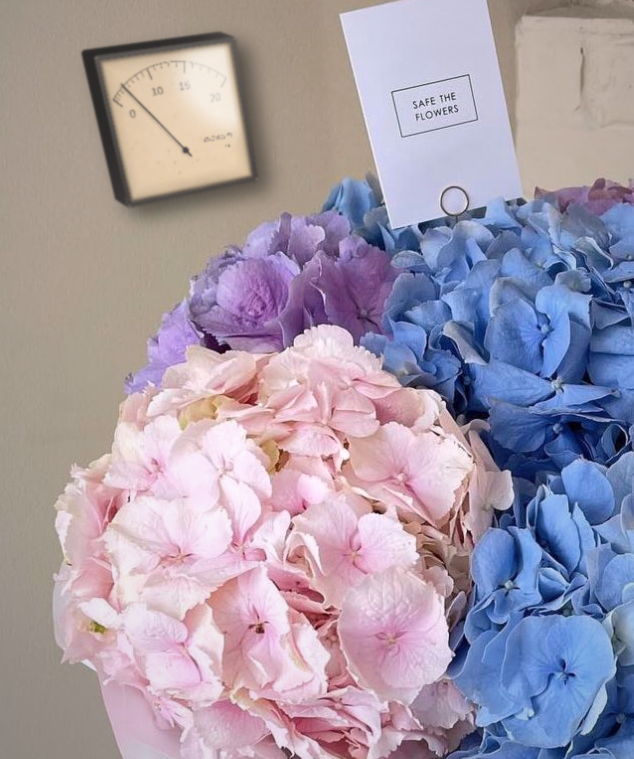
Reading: 5 kV
